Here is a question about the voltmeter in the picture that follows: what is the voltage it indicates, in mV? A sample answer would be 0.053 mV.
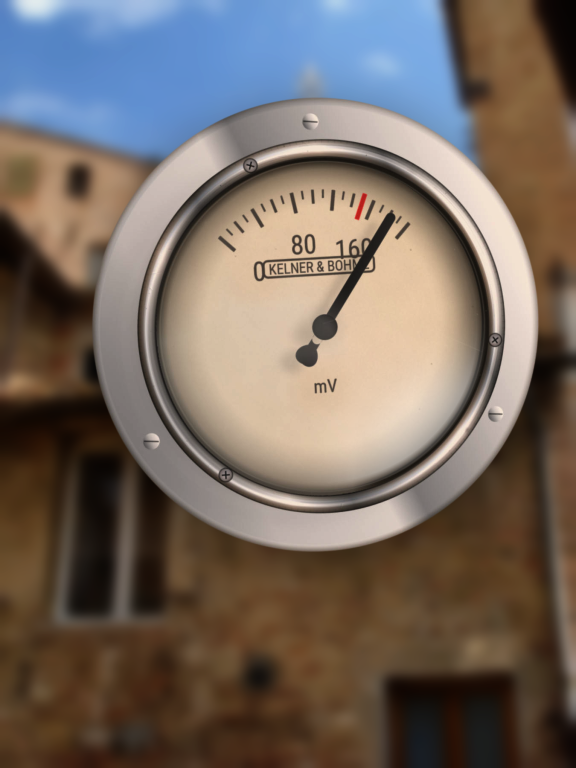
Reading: 180 mV
